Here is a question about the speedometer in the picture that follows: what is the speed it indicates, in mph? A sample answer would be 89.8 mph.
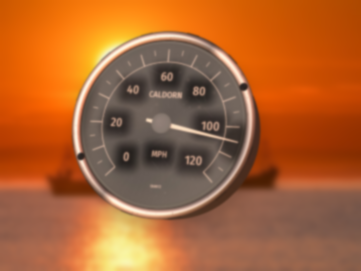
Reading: 105 mph
